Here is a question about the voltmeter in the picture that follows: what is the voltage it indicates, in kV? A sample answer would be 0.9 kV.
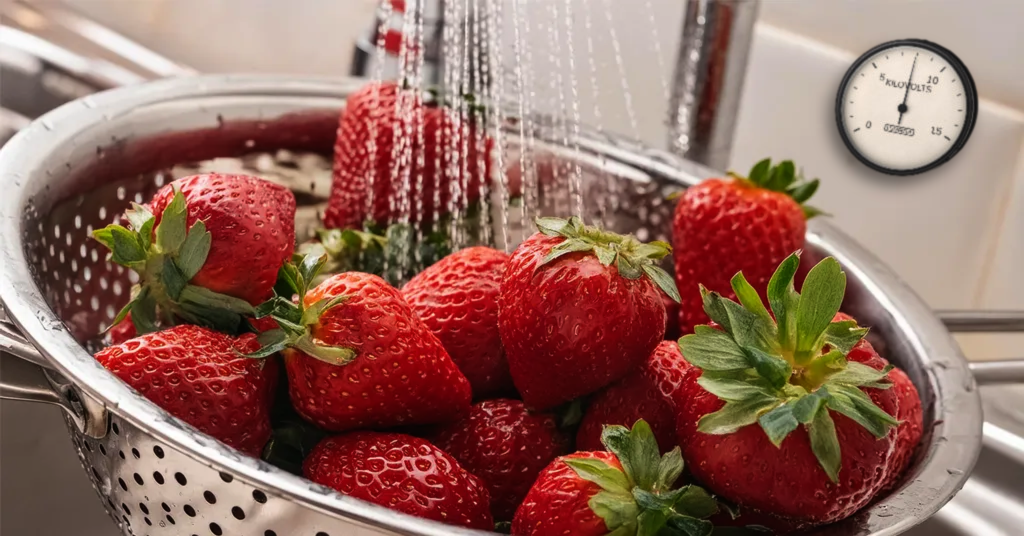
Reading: 8 kV
